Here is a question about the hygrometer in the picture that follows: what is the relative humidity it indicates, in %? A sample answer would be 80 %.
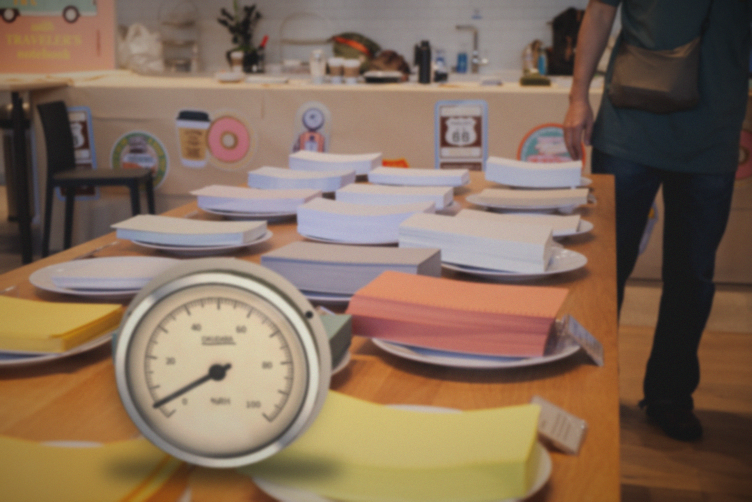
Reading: 5 %
